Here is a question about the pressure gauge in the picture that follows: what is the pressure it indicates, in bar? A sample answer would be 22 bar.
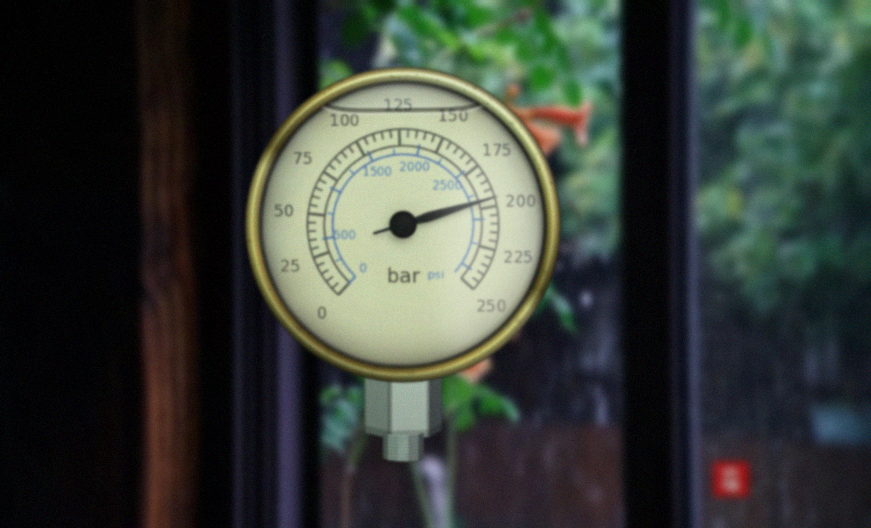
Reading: 195 bar
